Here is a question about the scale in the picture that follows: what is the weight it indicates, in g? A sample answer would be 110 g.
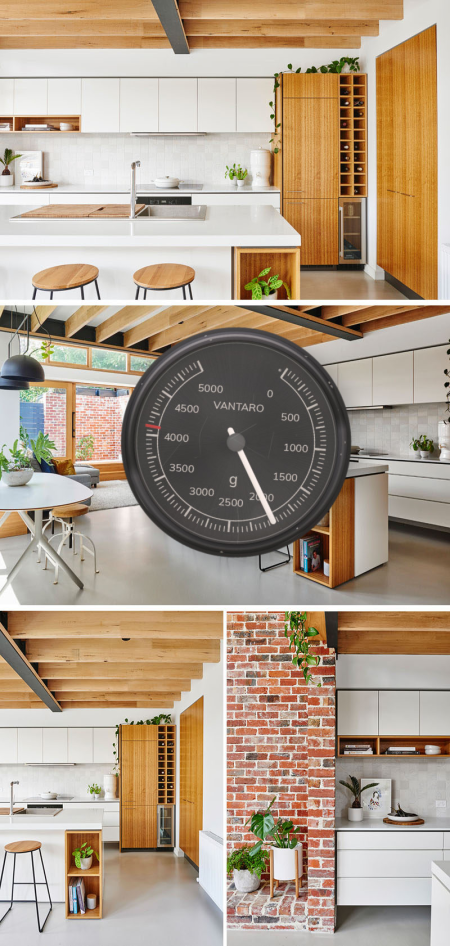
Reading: 2000 g
